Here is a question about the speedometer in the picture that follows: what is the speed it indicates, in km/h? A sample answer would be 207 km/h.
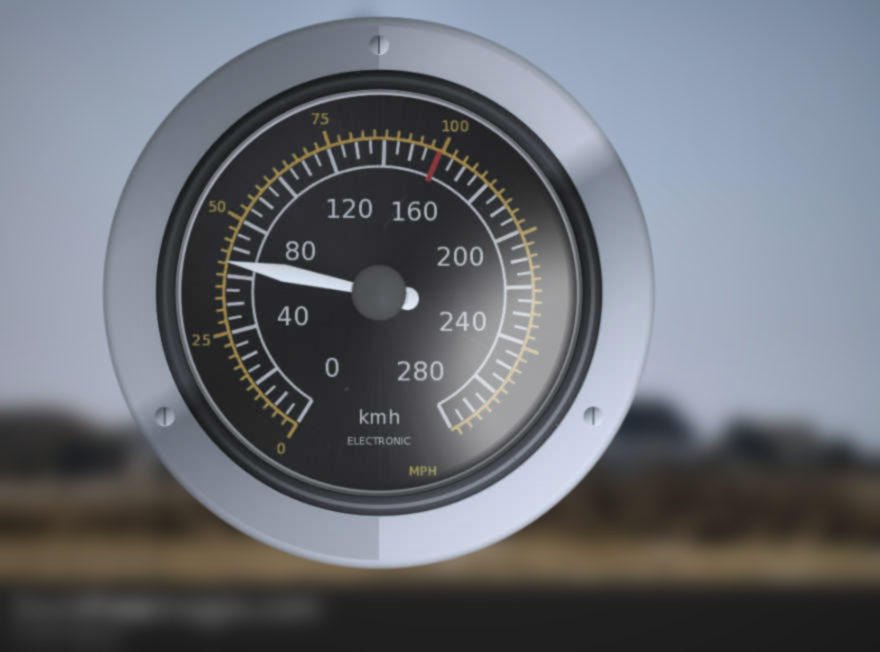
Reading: 65 km/h
